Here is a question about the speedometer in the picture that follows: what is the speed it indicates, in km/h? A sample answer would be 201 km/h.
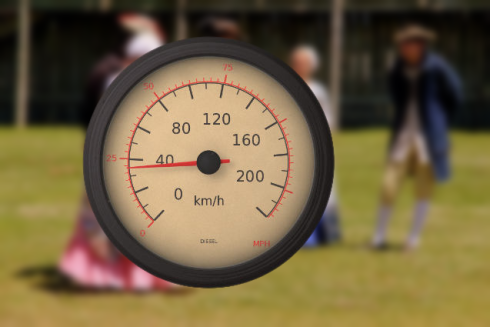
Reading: 35 km/h
